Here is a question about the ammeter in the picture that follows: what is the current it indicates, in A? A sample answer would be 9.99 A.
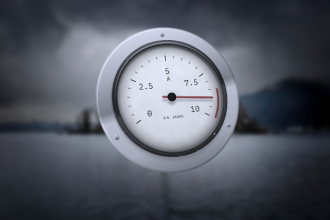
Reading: 9 A
